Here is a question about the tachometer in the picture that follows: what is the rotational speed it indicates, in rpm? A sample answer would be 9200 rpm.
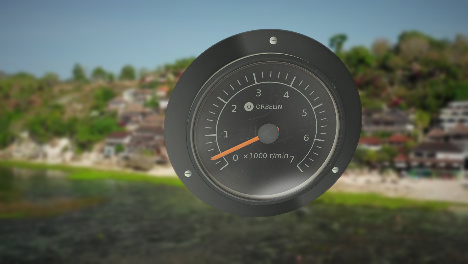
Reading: 400 rpm
